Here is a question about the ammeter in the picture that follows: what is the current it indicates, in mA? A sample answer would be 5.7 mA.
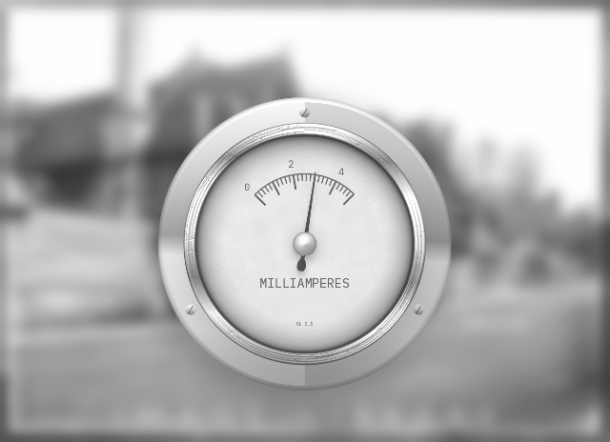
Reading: 3 mA
